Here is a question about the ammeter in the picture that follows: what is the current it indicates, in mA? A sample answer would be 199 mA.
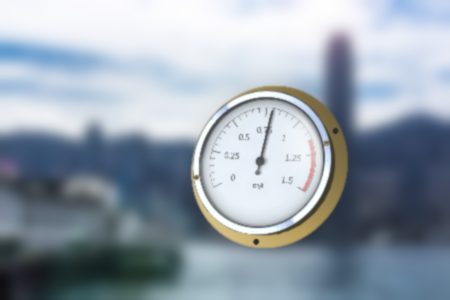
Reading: 0.8 mA
